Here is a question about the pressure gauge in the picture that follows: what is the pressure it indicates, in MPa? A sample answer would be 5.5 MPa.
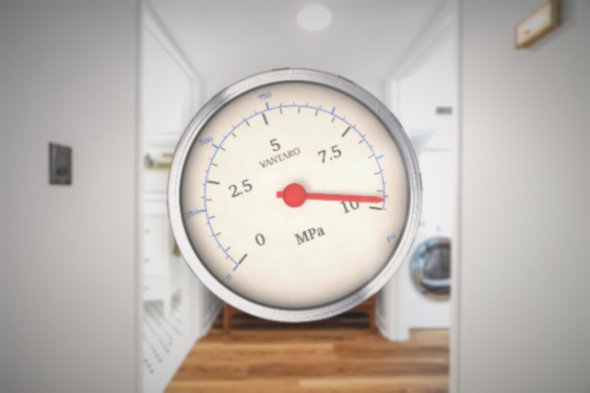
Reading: 9.75 MPa
